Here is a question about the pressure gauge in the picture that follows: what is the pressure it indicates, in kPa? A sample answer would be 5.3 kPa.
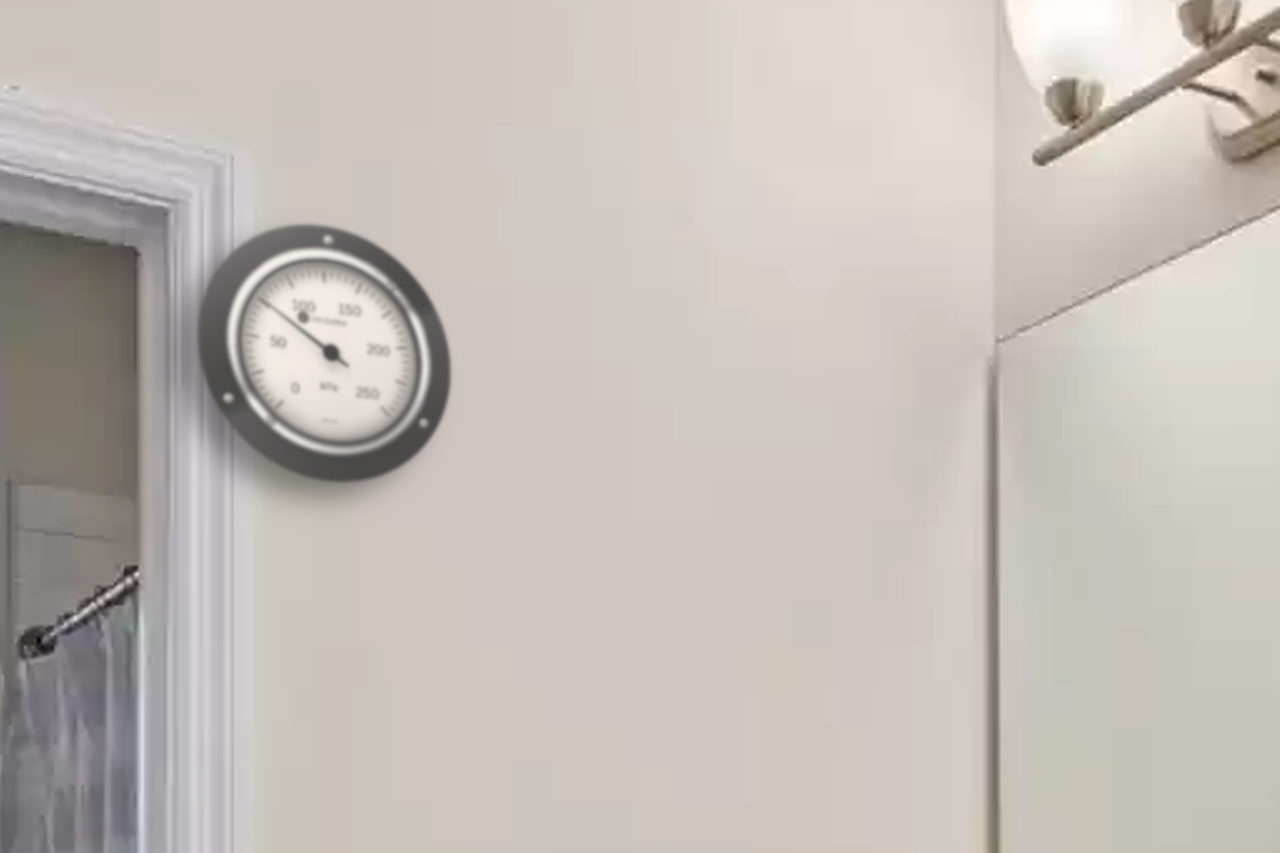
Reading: 75 kPa
